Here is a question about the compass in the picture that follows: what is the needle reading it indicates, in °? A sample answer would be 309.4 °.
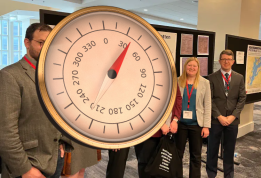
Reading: 37.5 °
